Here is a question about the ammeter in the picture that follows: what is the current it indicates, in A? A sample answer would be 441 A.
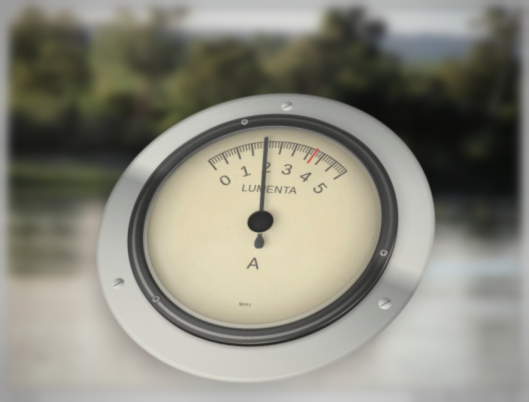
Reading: 2 A
